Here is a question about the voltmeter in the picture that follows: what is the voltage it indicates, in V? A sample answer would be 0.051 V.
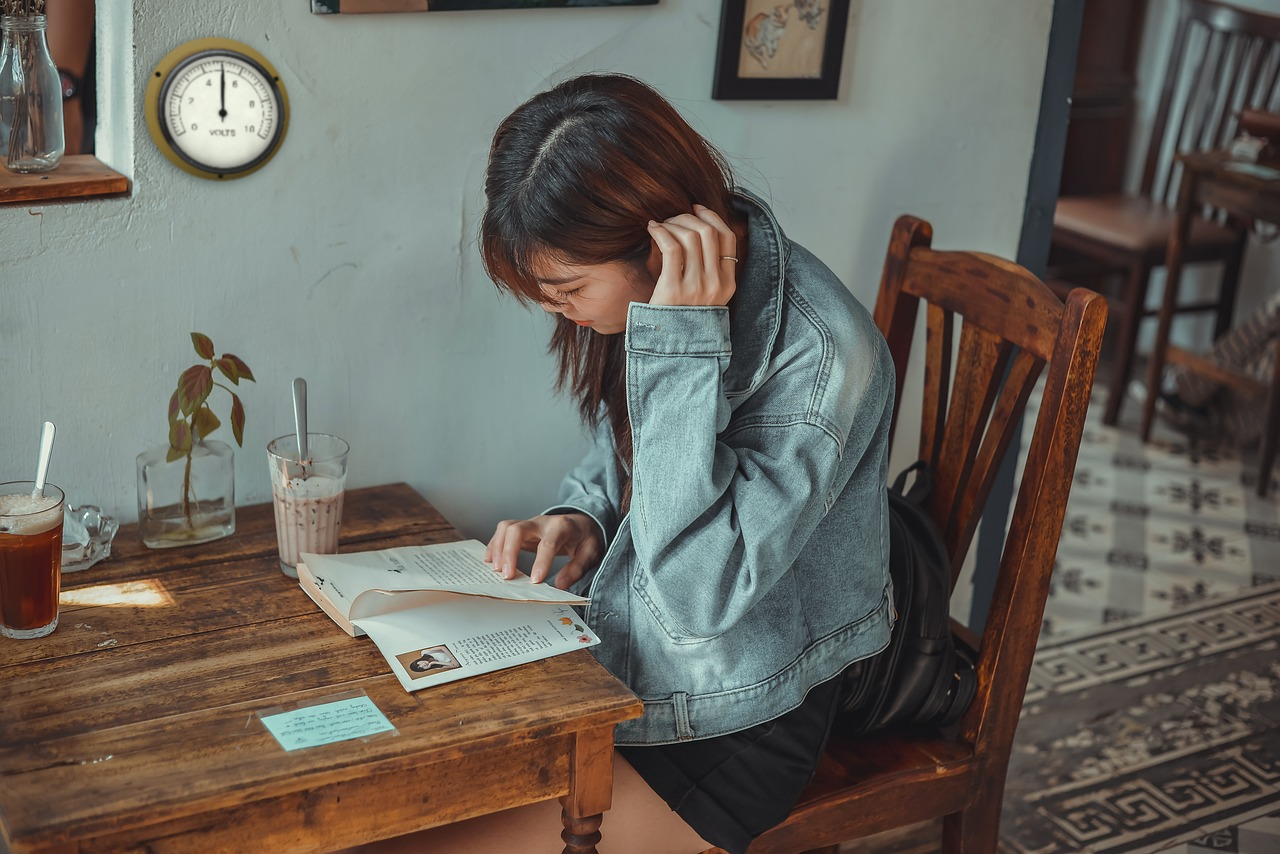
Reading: 5 V
